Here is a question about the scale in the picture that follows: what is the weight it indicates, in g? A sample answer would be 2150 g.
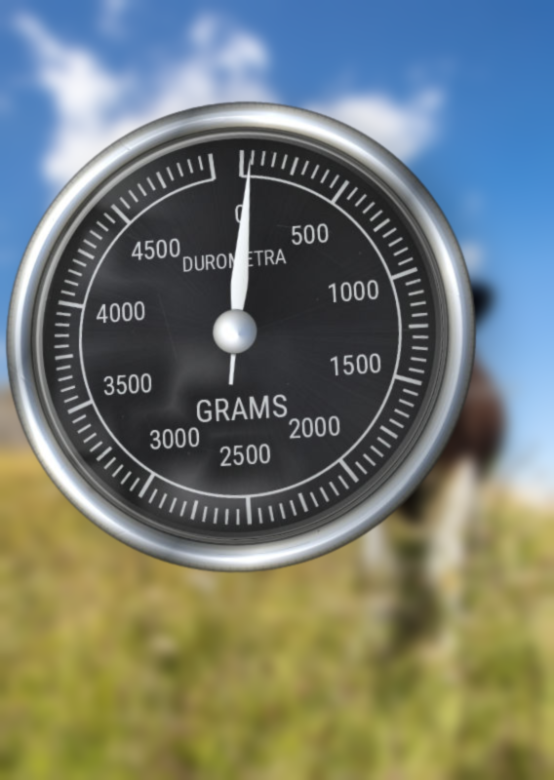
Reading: 50 g
